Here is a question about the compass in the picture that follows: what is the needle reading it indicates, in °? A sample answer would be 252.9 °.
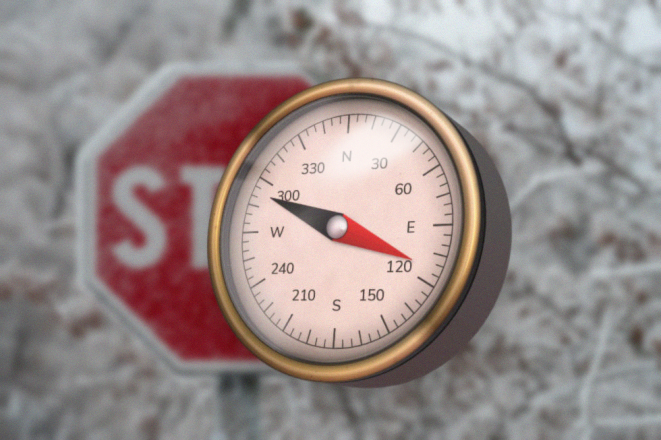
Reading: 112.5 °
